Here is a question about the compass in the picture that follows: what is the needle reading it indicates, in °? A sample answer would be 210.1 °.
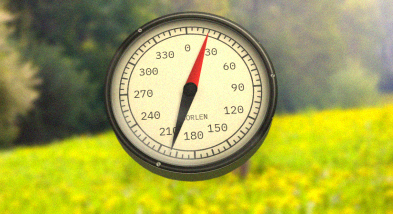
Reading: 20 °
